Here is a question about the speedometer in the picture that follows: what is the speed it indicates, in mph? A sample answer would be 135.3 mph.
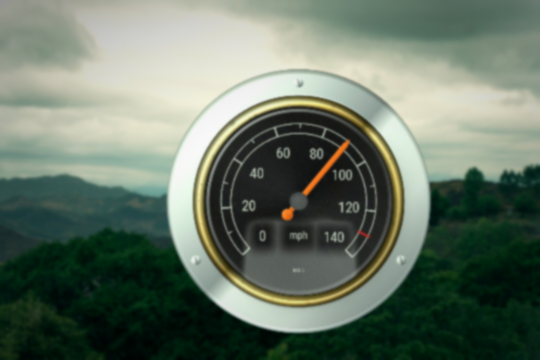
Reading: 90 mph
